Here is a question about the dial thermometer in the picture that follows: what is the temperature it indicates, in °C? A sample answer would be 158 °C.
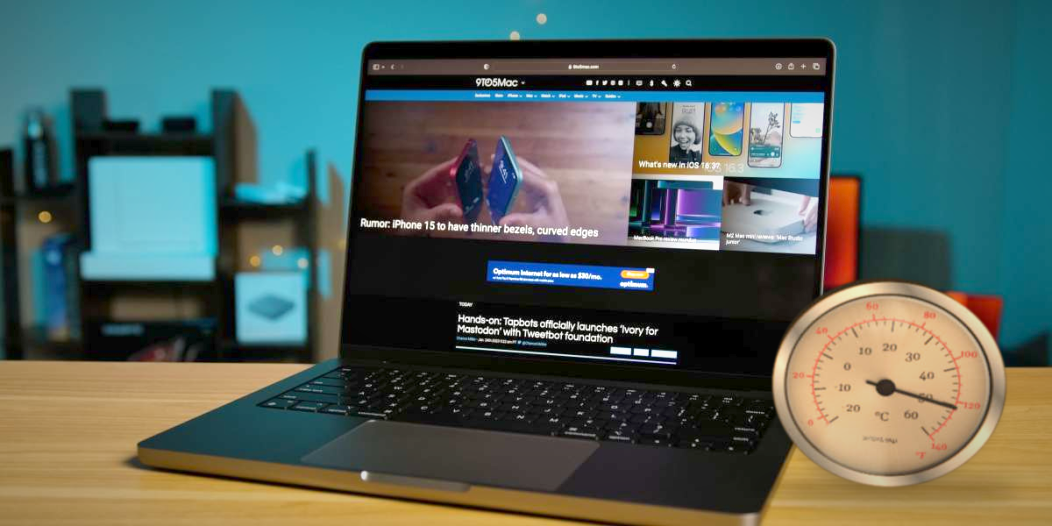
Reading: 50 °C
